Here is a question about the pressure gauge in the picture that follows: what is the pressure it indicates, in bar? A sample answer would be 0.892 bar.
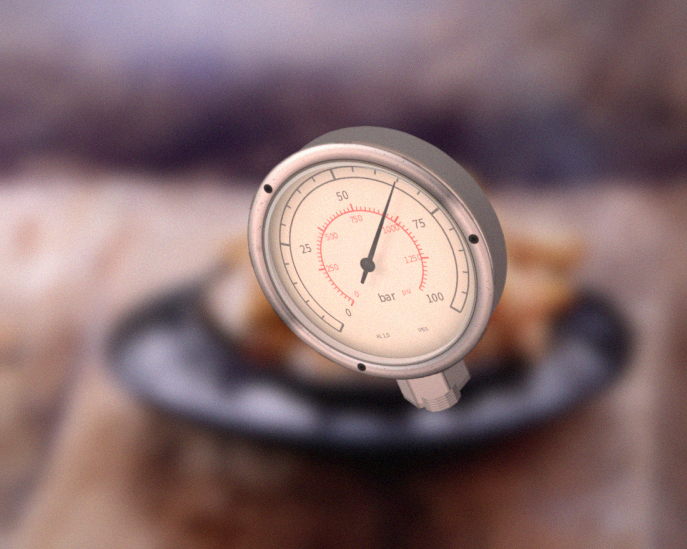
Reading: 65 bar
